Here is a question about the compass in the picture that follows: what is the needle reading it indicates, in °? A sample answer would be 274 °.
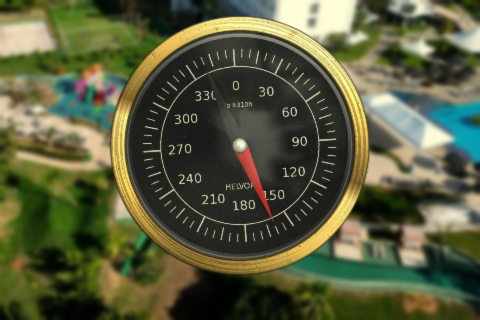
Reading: 160 °
